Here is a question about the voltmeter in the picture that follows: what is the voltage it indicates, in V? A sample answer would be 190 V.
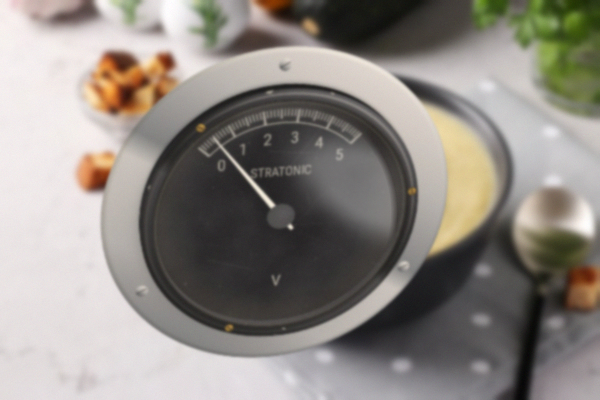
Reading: 0.5 V
